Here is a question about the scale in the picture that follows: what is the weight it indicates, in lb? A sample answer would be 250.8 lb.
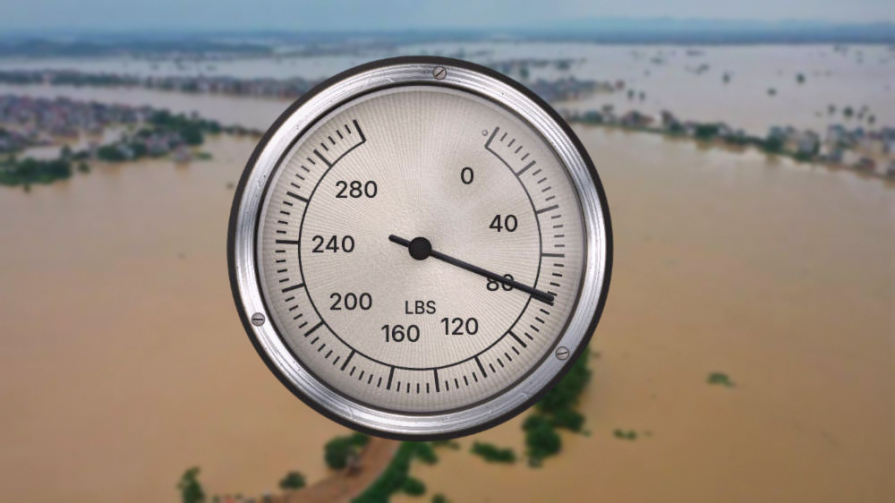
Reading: 78 lb
